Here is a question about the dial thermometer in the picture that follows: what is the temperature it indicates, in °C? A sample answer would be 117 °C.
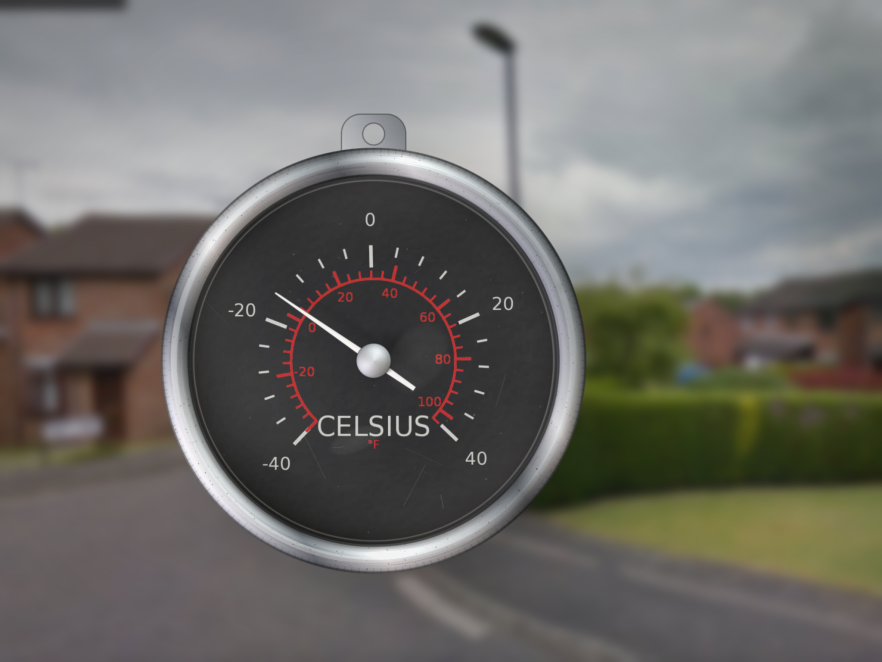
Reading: -16 °C
